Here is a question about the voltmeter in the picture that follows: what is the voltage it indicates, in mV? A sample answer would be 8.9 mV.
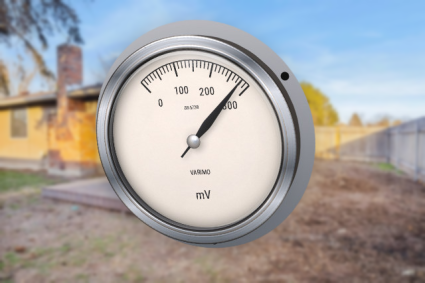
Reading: 280 mV
